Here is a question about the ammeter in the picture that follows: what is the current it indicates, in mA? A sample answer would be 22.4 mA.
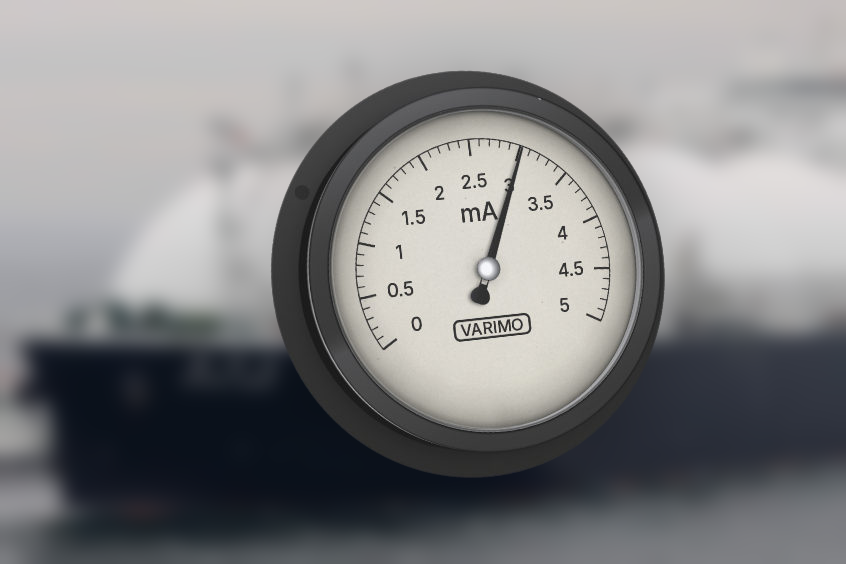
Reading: 3 mA
